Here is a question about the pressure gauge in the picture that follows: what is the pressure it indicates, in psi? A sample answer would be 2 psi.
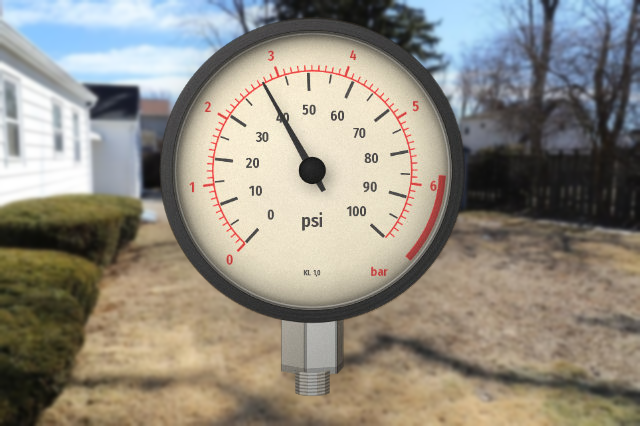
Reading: 40 psi
